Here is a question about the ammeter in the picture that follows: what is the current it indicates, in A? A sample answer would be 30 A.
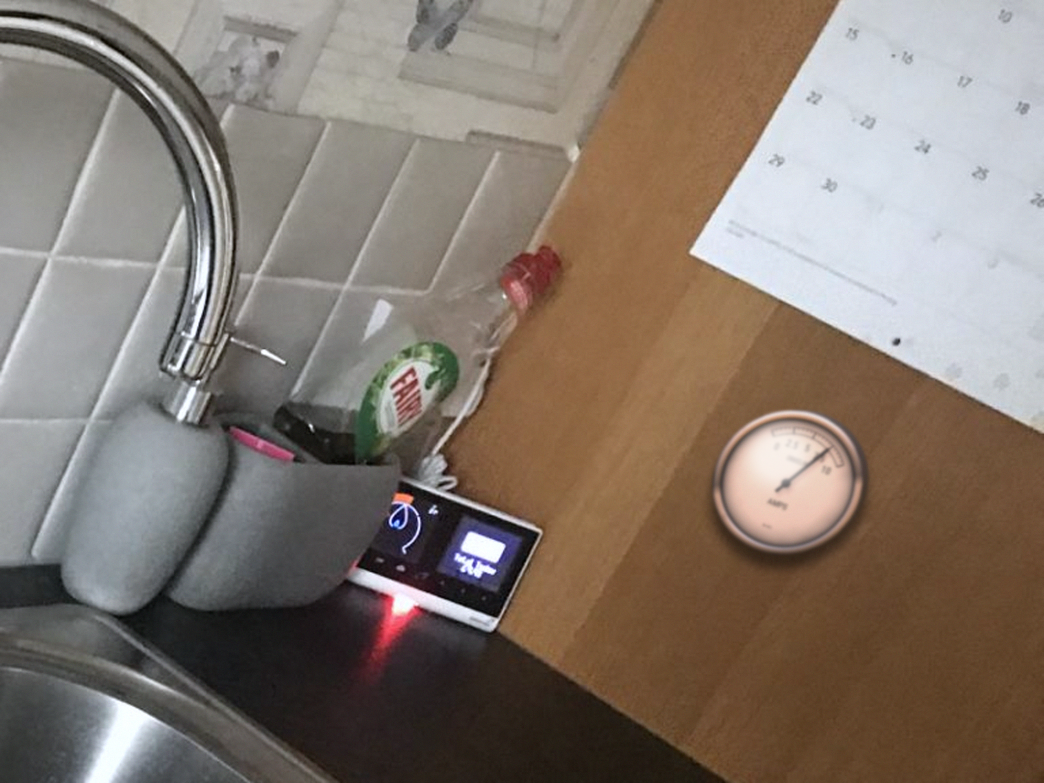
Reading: 7.5 A
